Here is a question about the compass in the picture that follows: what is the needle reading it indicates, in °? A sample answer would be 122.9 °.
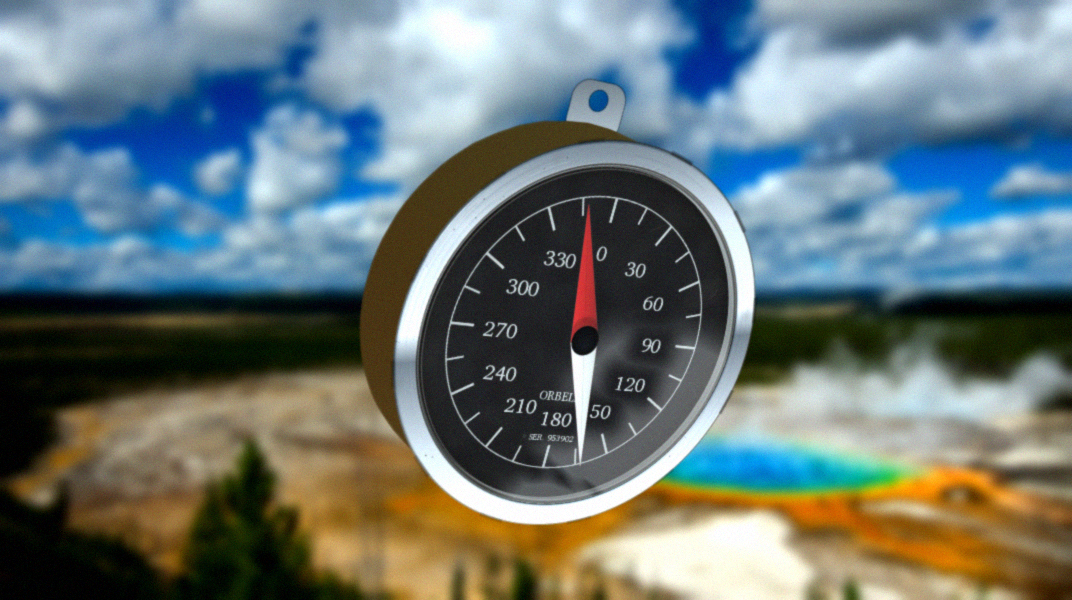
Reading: 345 °
